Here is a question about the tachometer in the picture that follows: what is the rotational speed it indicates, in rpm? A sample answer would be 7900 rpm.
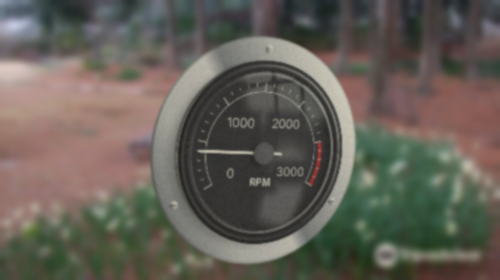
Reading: 400 rpm
